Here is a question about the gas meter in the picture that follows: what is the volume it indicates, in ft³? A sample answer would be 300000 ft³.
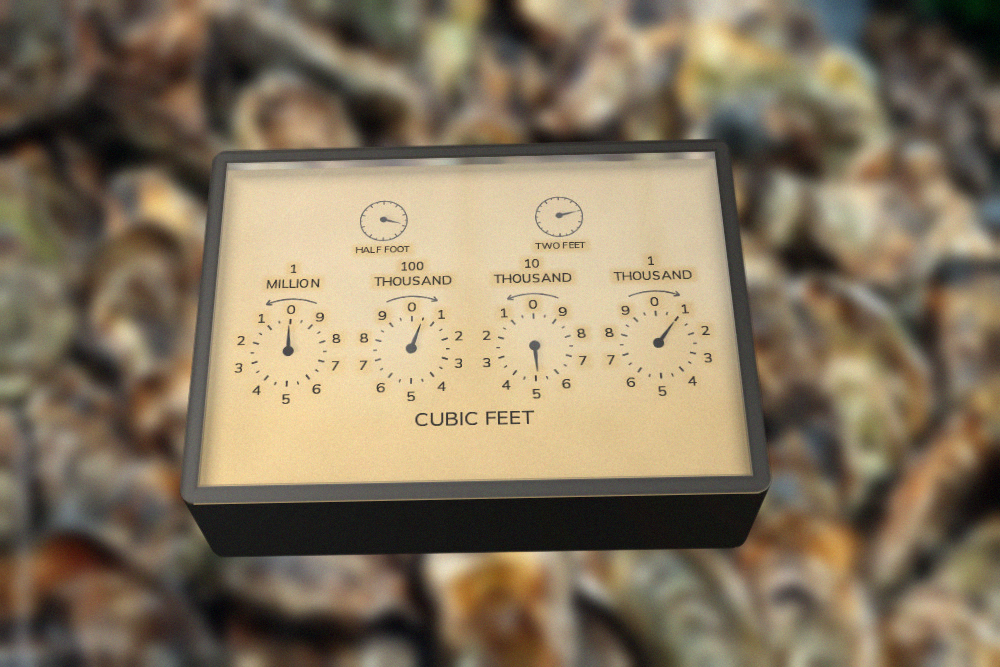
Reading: 5100 ft³
